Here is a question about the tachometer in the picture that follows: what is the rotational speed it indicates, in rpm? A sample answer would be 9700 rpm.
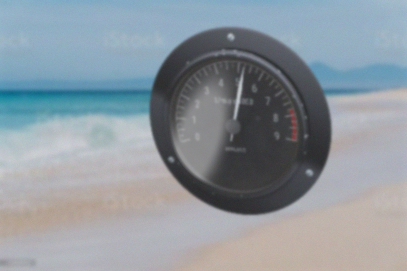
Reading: 5250 rpm
